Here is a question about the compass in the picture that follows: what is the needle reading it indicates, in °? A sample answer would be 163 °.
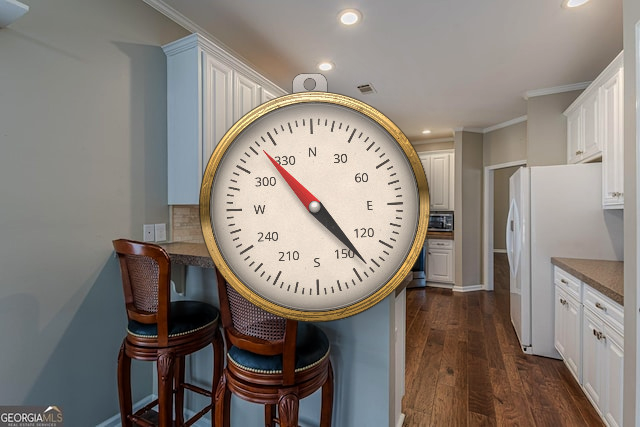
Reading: 320 °
